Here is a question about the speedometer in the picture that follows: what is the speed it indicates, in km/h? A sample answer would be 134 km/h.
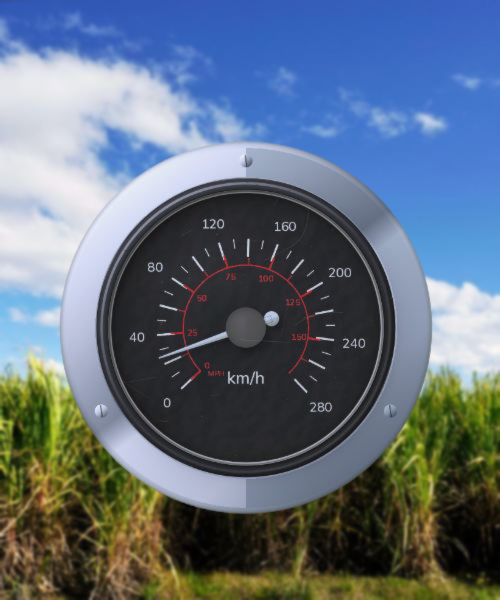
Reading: 25 km/h
